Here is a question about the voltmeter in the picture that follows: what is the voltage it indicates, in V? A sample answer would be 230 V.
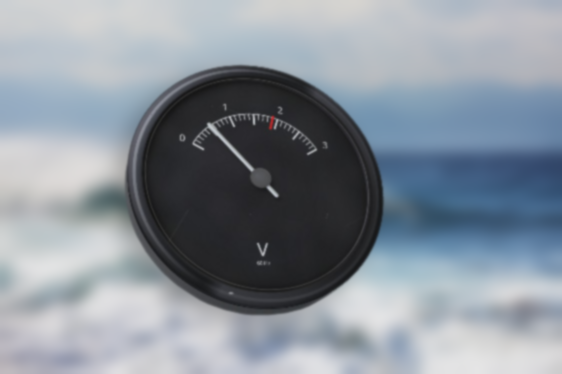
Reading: 0.5 V
